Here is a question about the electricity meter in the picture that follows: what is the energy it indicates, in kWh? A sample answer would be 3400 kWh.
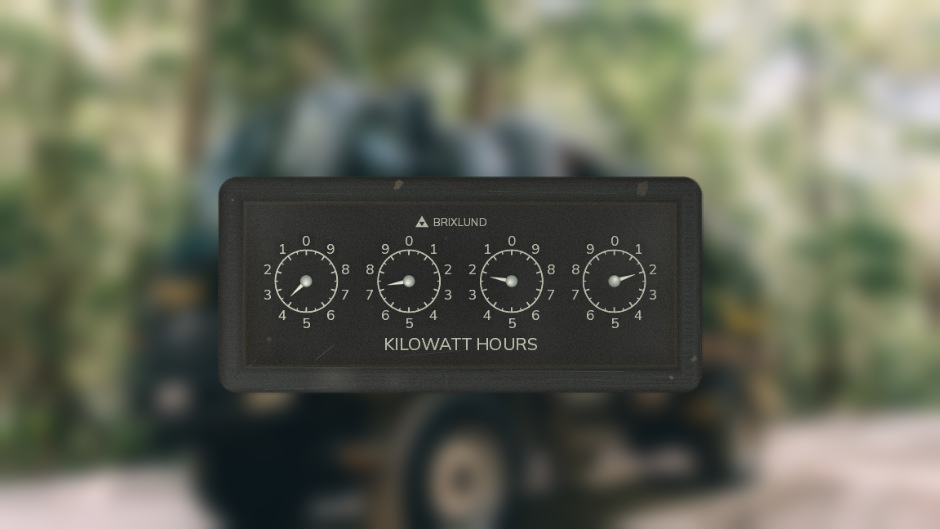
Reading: 3722 kWh
